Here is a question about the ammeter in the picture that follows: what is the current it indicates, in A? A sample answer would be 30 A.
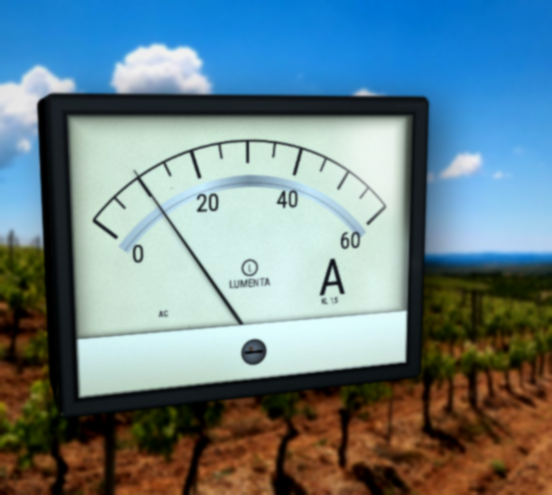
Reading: 10 A
